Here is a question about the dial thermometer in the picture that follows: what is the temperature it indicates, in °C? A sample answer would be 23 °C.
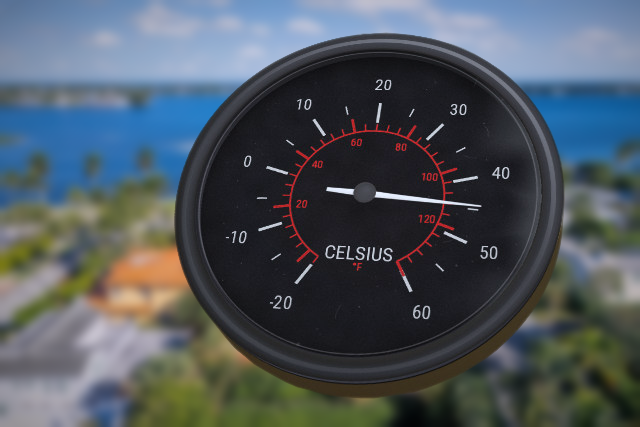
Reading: 45 °C
